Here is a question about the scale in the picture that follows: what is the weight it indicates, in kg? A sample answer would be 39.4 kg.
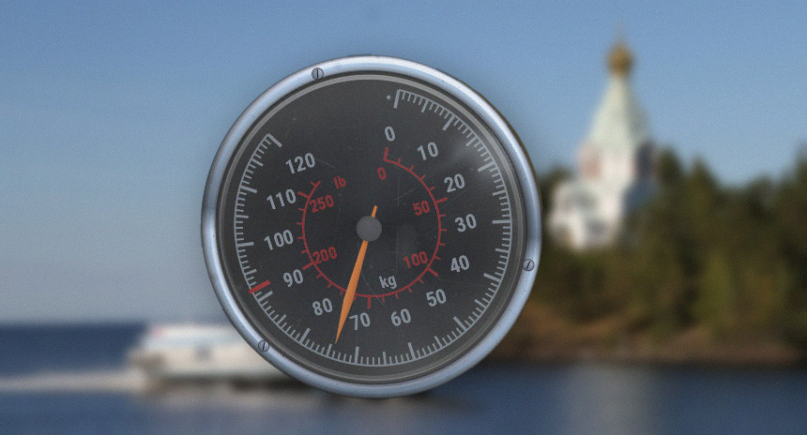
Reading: 74 kg
